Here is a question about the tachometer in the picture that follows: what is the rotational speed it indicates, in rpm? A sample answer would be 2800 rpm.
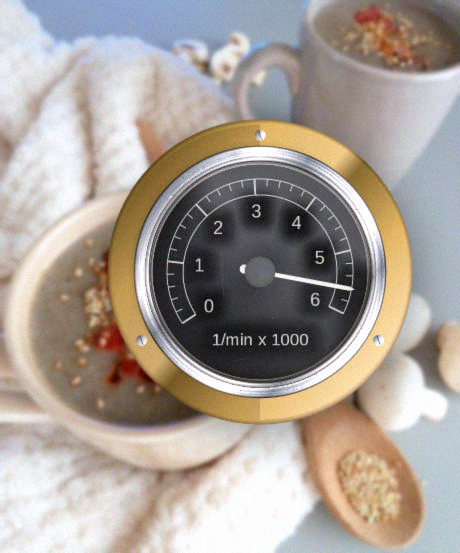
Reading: 5600 rpm
